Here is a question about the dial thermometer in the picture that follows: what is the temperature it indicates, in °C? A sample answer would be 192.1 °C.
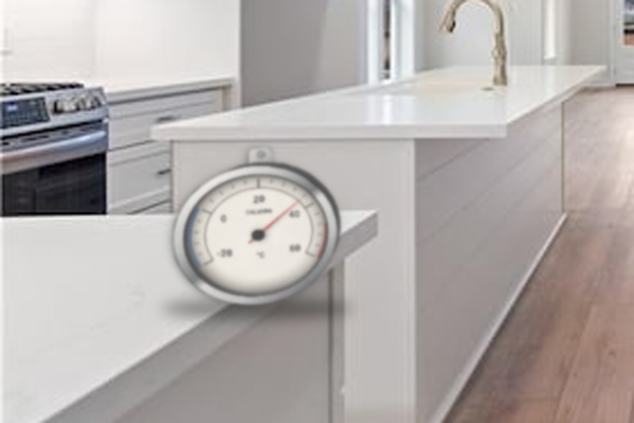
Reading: 36 °C
